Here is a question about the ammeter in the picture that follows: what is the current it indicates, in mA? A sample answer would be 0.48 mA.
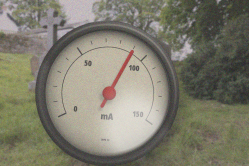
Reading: 90 mA
